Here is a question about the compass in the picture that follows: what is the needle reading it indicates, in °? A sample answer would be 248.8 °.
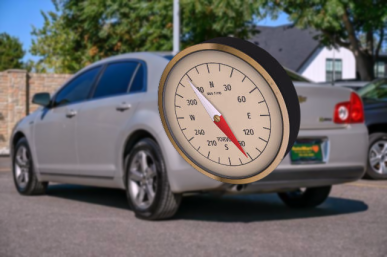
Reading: 150 °
